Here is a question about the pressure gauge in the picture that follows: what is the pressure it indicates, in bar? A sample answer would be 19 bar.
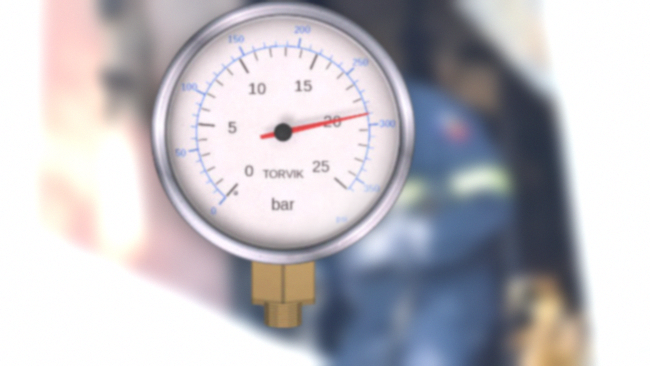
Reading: 20 bar
